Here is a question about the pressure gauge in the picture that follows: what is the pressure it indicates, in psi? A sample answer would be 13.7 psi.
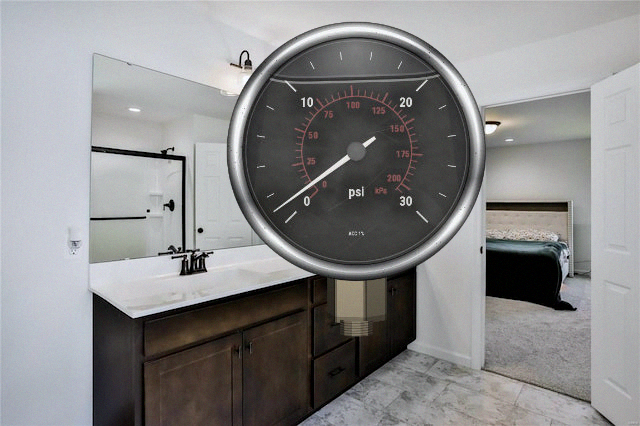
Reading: 1 psi
